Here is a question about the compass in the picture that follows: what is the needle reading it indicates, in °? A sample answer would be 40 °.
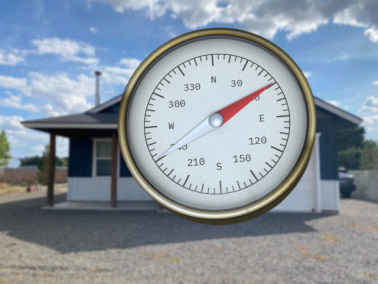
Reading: 60 °
